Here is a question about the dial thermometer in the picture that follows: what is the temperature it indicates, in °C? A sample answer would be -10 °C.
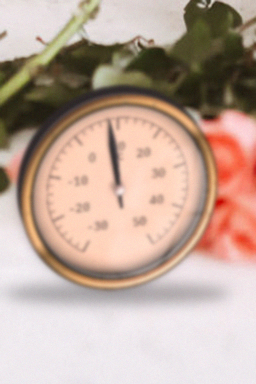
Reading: 8 °C
